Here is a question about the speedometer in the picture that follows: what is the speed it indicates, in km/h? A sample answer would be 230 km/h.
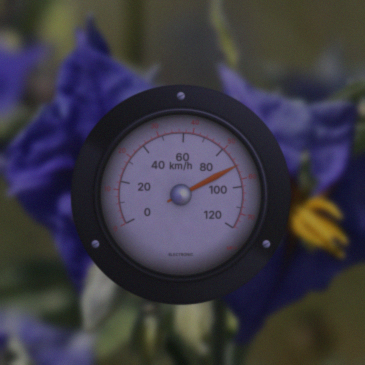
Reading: 90 km/h
